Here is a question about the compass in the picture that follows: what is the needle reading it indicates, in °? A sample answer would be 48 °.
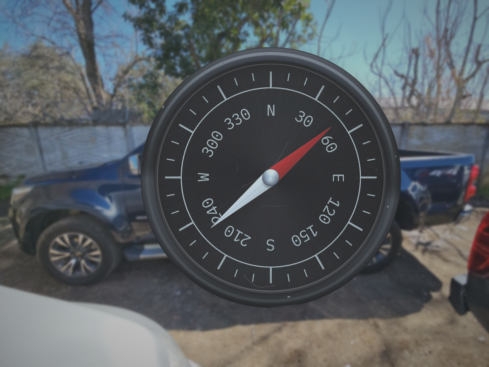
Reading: 50 °
